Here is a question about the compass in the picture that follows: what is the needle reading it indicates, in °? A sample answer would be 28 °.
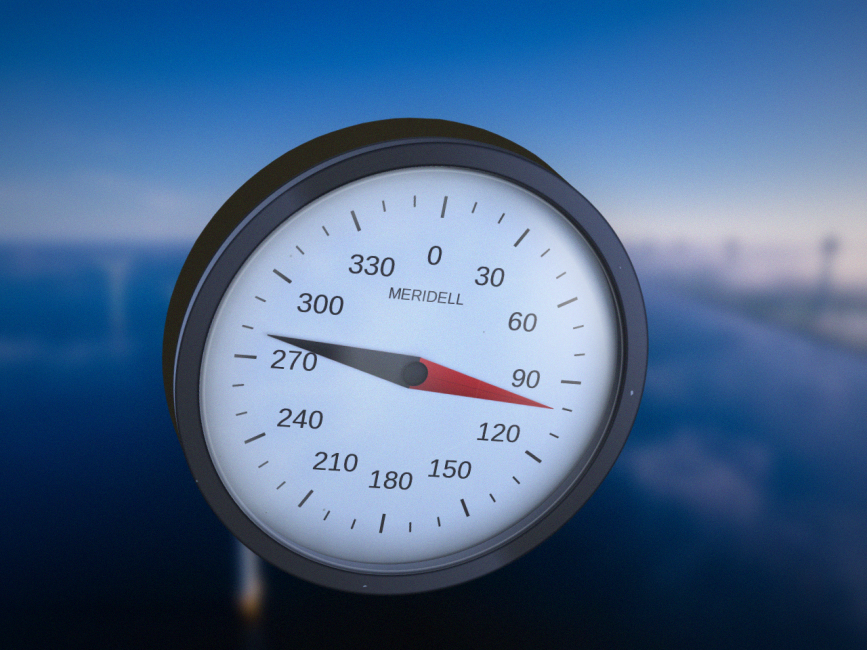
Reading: 100 °
